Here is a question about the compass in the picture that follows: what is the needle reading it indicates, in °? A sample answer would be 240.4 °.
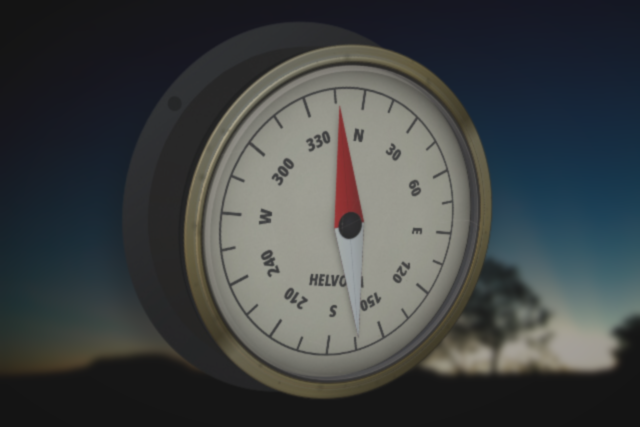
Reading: 345 °
